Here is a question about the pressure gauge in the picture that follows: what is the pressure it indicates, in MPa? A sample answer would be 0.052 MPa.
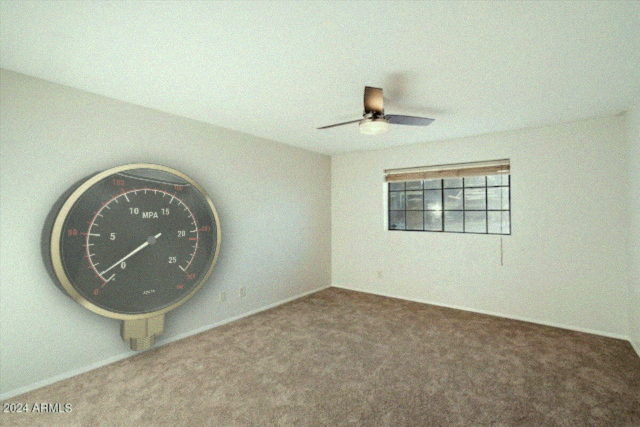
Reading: 1 MPa
